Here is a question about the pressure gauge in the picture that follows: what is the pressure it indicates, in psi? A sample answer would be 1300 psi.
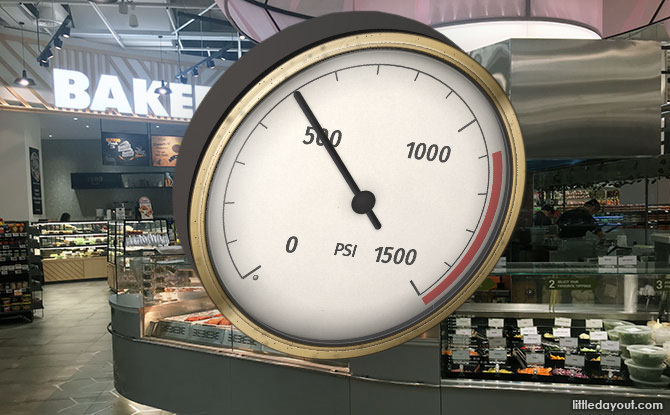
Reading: 500 psi
